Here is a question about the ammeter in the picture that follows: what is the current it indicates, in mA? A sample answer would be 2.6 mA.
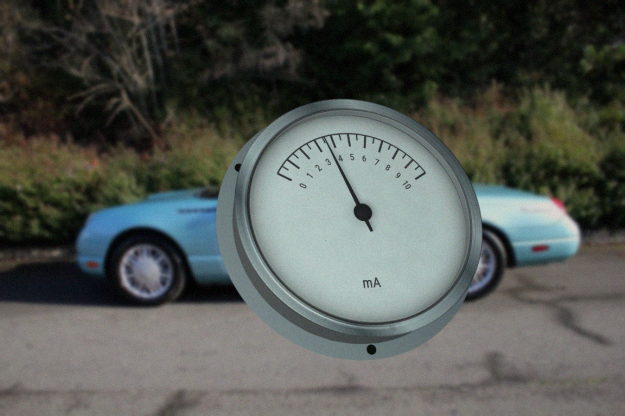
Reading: 3.5 mA
